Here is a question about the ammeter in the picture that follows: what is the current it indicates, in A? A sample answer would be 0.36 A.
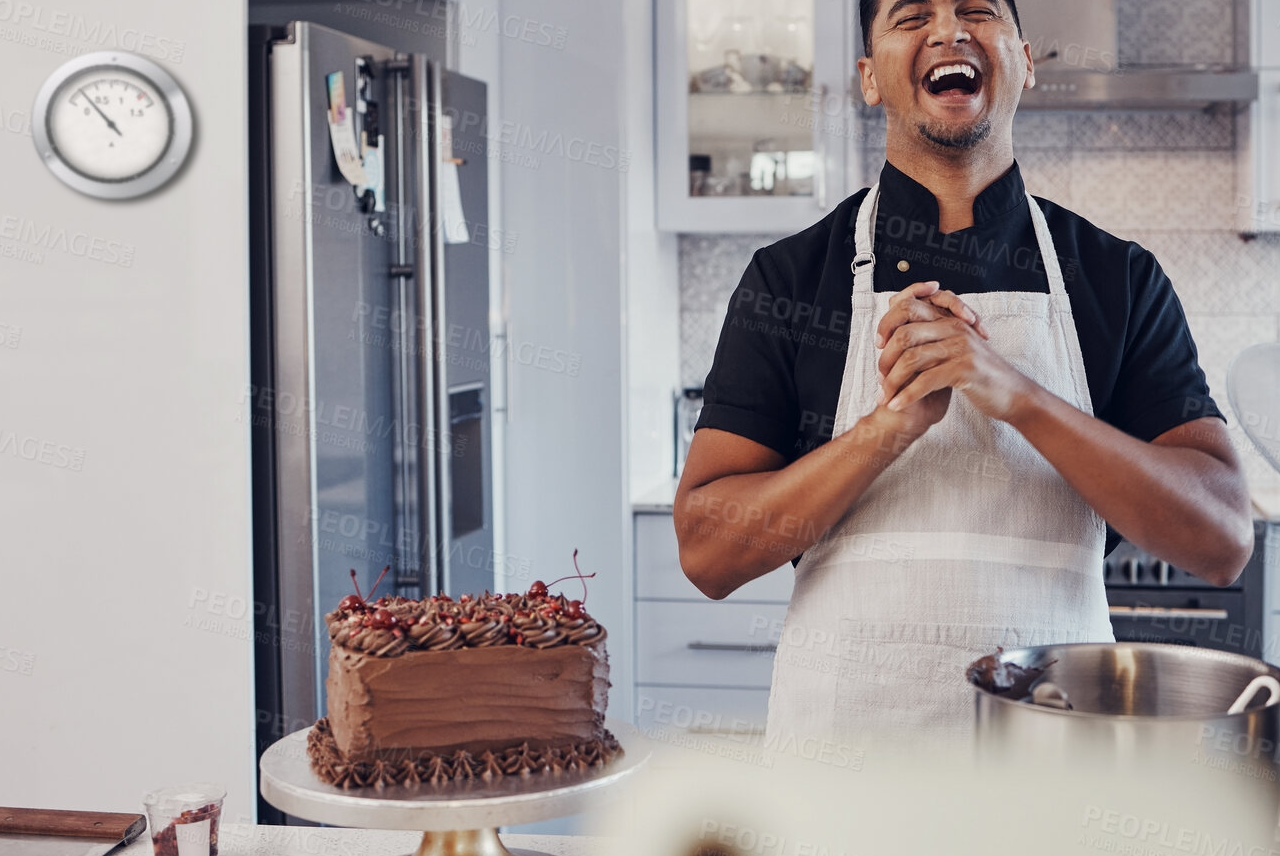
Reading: 0.25 A
